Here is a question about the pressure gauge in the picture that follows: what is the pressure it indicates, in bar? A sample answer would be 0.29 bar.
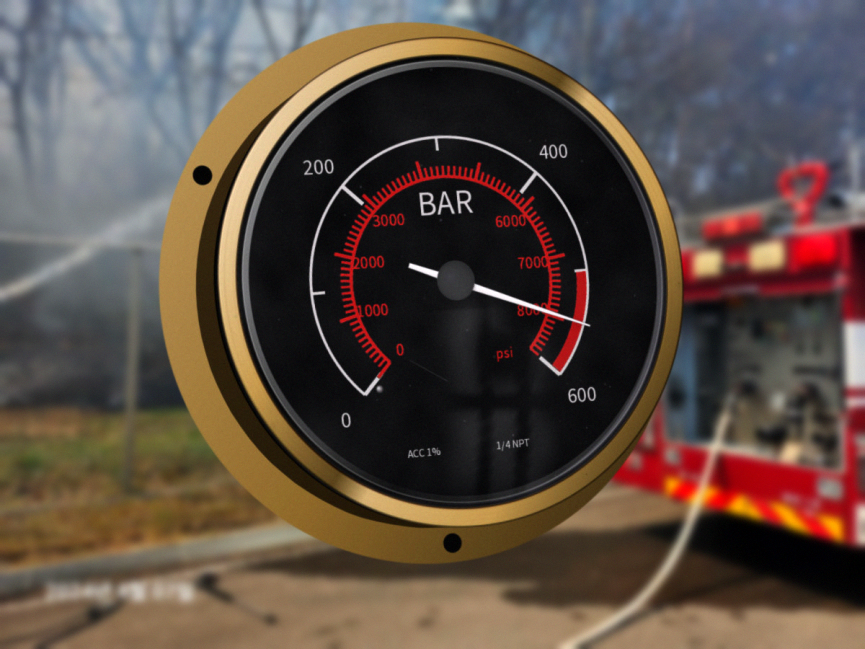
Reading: 550 bar
